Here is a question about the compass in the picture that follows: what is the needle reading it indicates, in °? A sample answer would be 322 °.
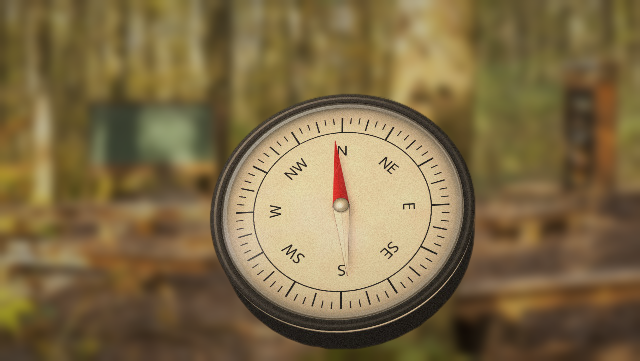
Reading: 355 °
